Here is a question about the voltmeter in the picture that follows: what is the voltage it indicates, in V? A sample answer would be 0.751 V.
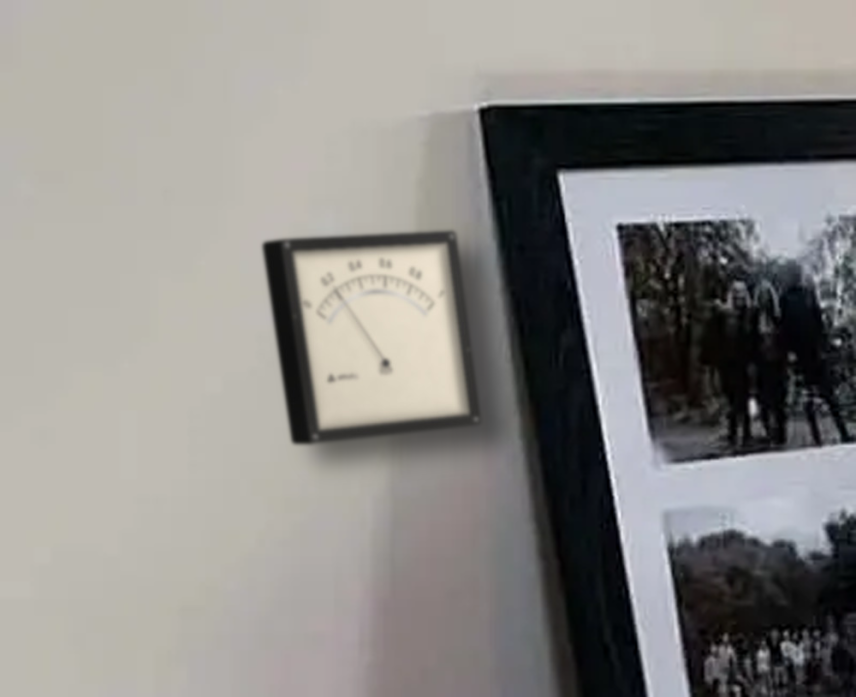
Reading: 0.2 V
